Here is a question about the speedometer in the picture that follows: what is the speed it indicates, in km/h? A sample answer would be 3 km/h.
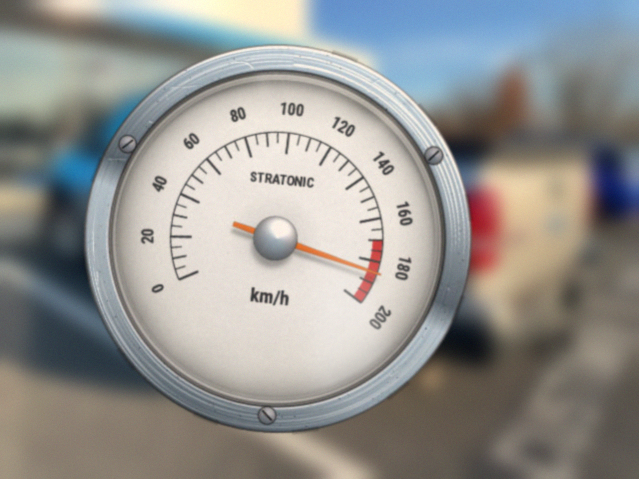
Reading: 185 km/h
